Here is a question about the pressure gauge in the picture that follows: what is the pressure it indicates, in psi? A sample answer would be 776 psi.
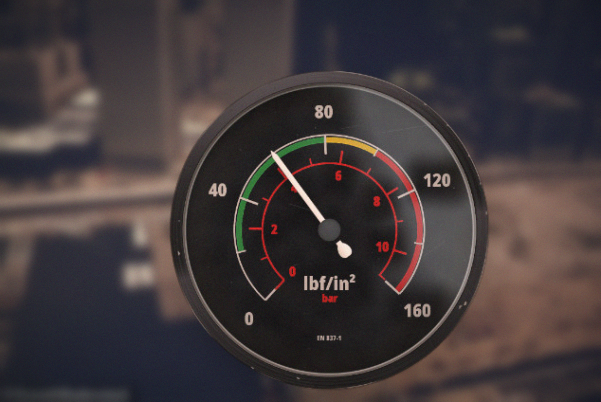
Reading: 60 psi
